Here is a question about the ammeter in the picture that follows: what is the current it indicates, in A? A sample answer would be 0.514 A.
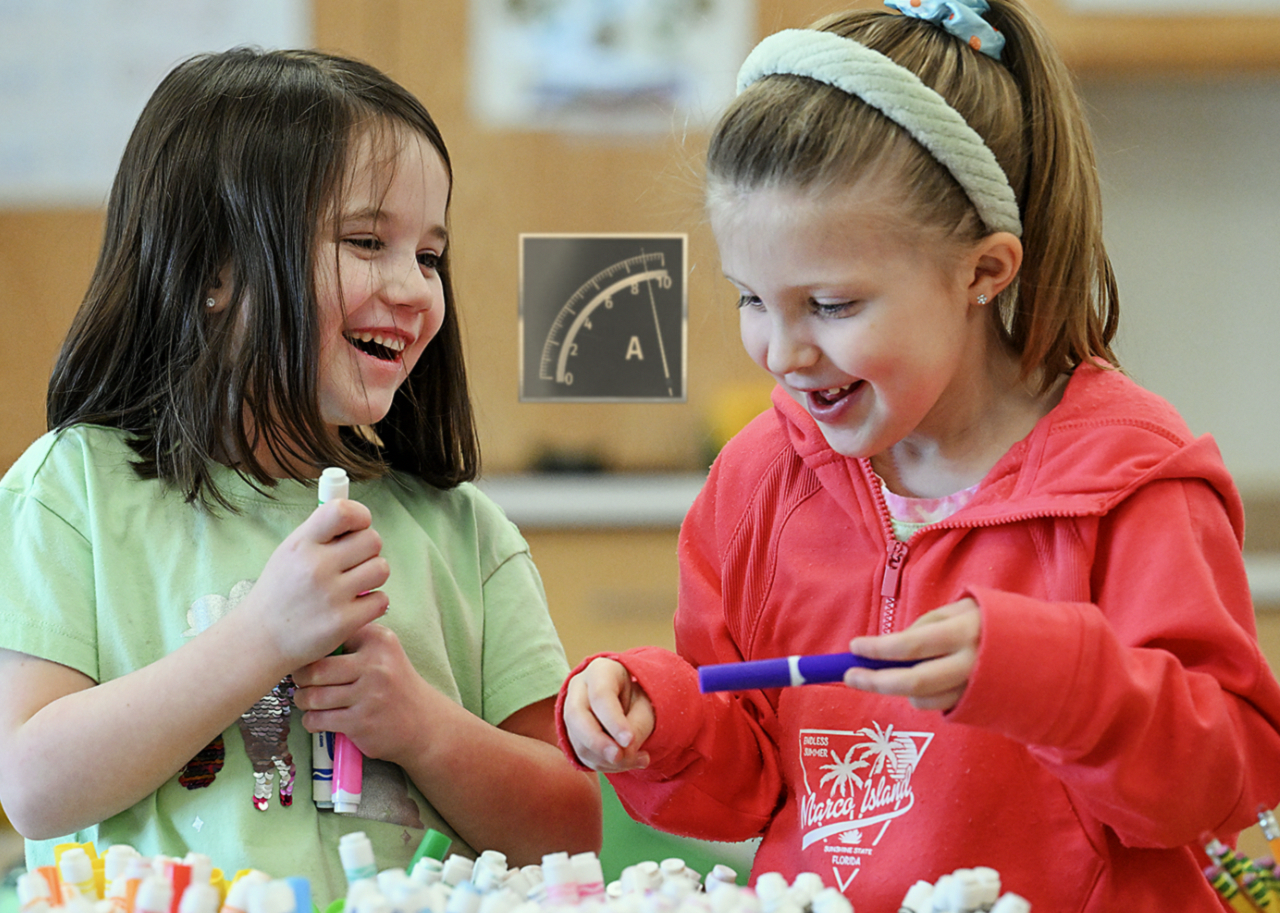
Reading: 9 A
